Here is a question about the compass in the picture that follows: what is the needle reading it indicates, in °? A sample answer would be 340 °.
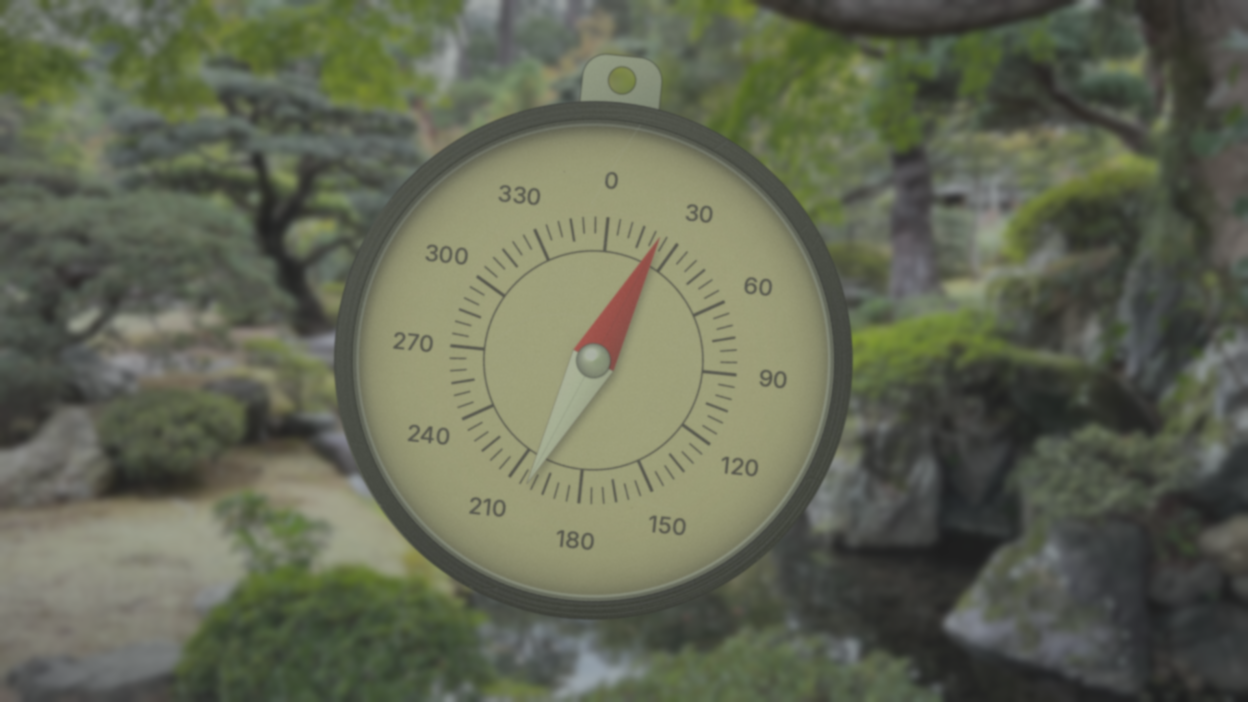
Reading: 22.5 °
